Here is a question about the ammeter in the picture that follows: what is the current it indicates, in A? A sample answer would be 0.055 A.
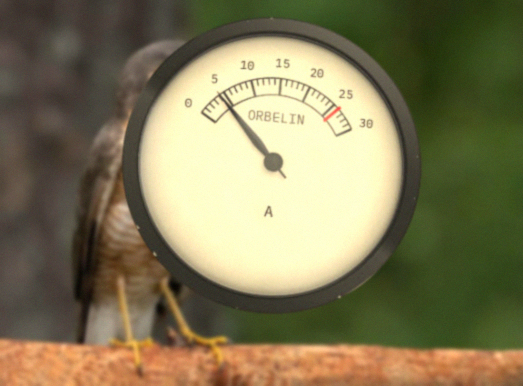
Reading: 4 A
